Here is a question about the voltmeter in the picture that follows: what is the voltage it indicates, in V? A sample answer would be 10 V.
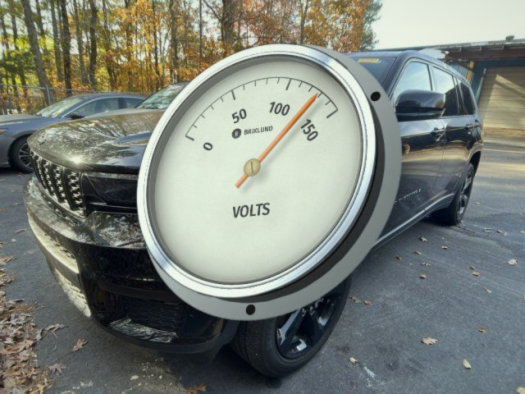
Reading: 130 V
